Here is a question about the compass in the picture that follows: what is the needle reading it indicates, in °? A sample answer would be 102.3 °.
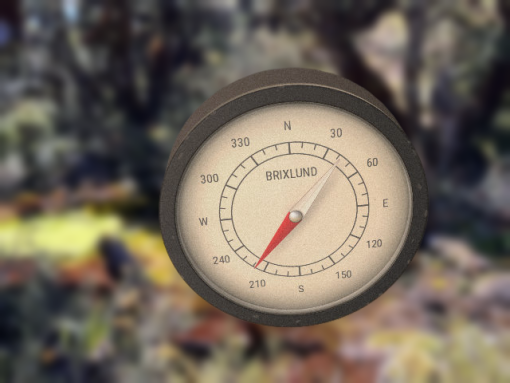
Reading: 220 °
